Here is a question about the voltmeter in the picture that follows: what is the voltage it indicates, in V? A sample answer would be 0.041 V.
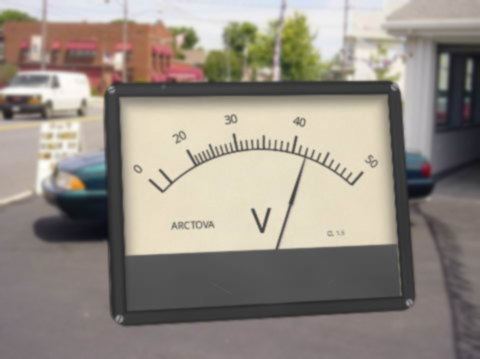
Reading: 42 V
